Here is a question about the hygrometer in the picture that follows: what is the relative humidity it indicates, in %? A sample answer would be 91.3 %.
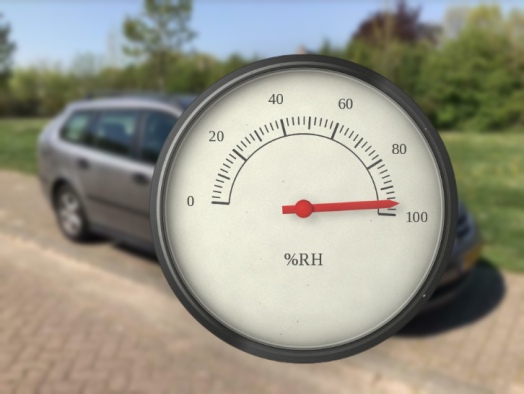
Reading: 96 %
